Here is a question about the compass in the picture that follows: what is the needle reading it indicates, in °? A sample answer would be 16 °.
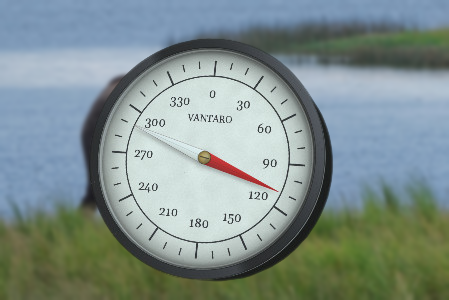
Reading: 110 °
